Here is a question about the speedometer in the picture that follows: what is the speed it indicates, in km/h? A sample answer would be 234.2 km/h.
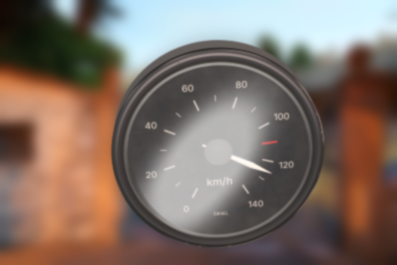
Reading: 125 km/h
